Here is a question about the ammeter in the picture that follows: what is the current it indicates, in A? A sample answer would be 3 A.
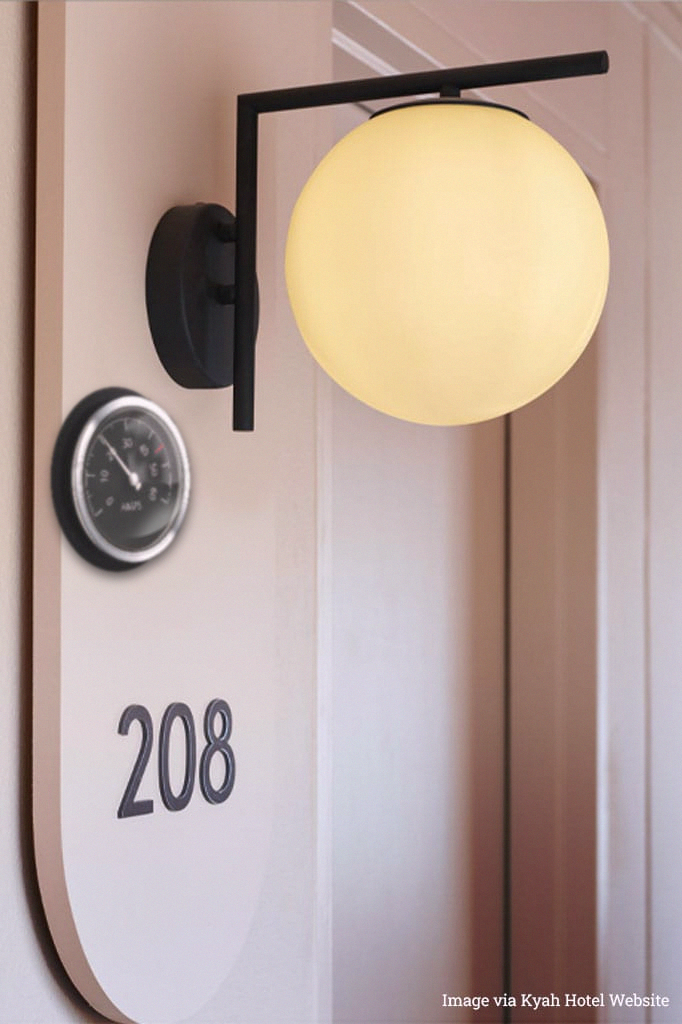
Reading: 20 A
